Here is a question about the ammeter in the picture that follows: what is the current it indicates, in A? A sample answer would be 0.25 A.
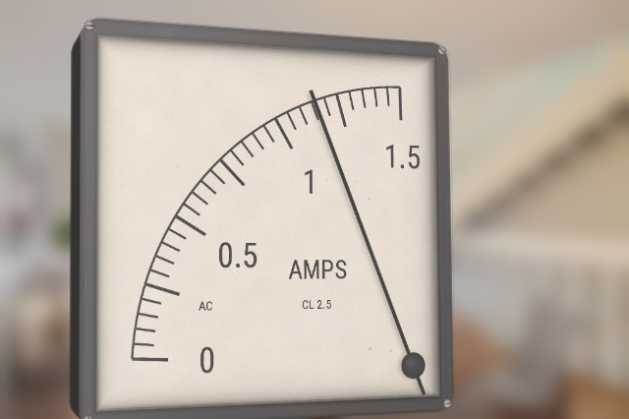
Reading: 1.15 A
